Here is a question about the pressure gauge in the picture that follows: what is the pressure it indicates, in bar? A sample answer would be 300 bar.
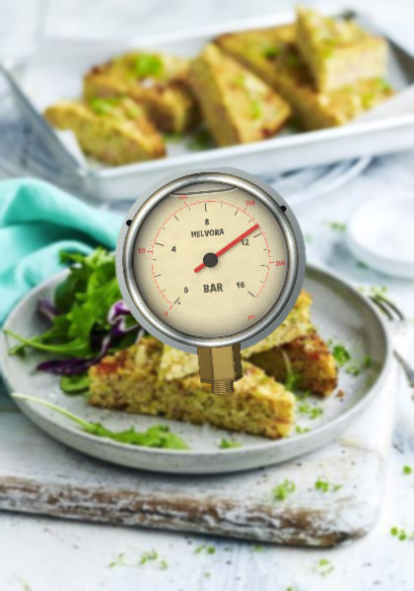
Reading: 11.5 bar
